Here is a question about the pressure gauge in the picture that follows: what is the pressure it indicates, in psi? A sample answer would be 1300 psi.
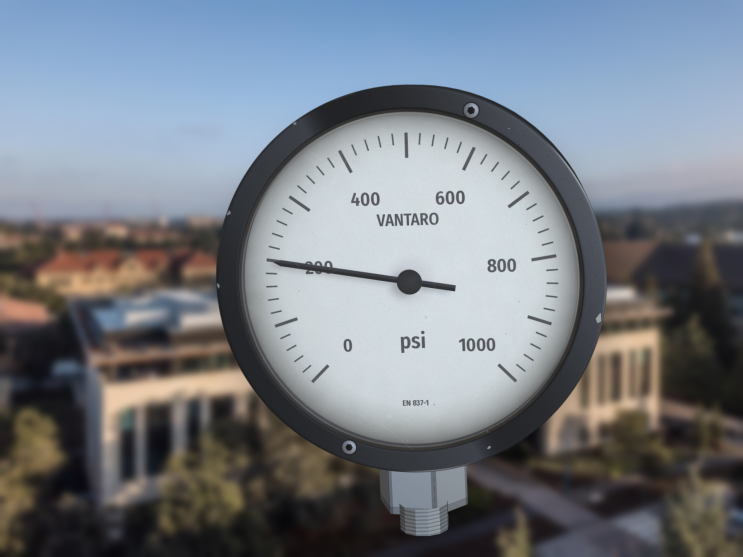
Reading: 200 psi
